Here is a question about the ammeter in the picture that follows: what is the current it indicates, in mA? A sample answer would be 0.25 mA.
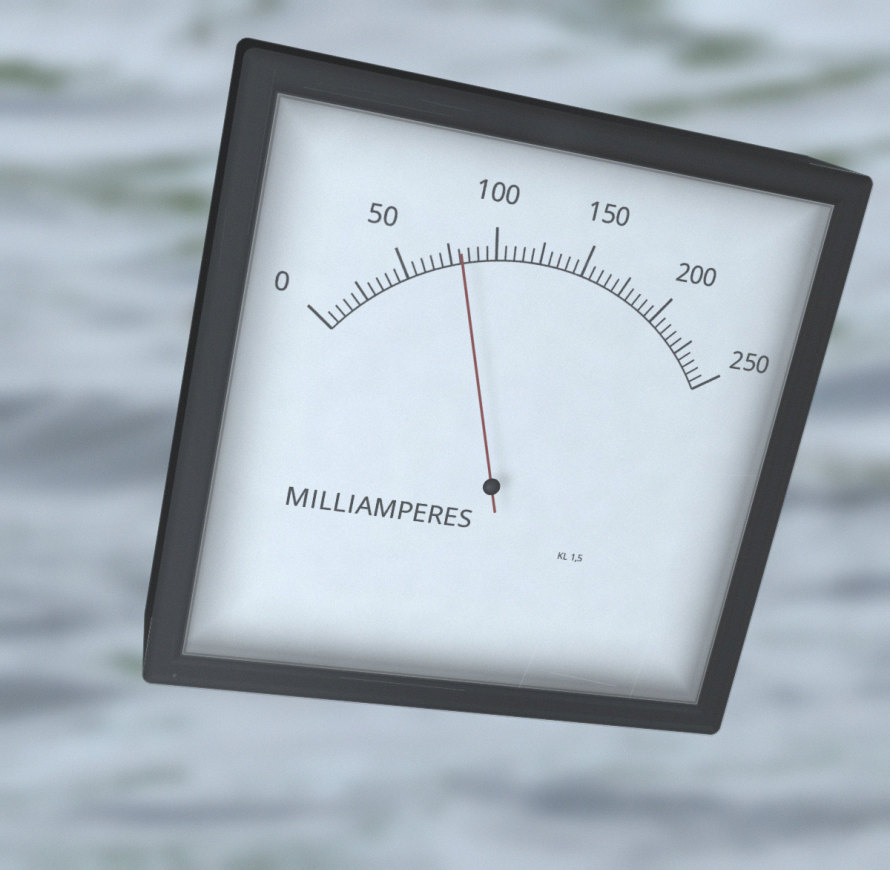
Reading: 80 mA
